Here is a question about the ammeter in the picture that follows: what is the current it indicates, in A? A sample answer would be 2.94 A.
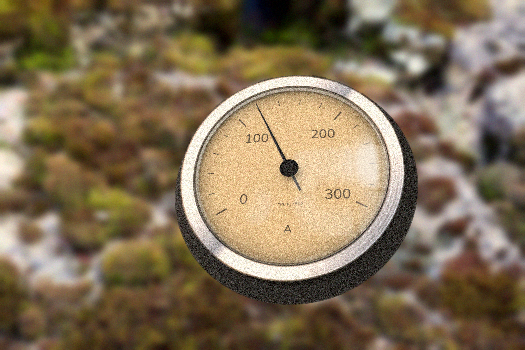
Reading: 120 A
